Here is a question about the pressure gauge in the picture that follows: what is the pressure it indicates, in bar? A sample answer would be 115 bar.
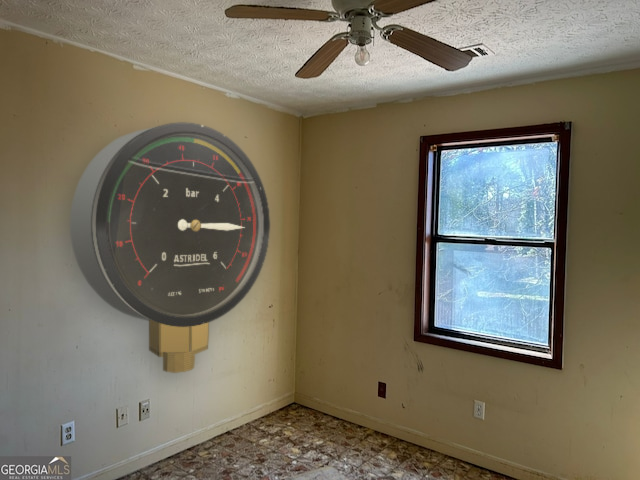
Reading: 5 bar
